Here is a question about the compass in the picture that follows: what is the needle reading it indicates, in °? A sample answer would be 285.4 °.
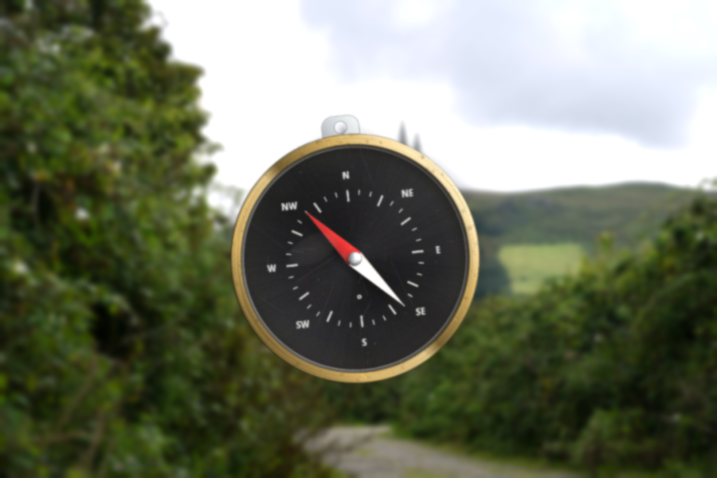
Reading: 320 °
